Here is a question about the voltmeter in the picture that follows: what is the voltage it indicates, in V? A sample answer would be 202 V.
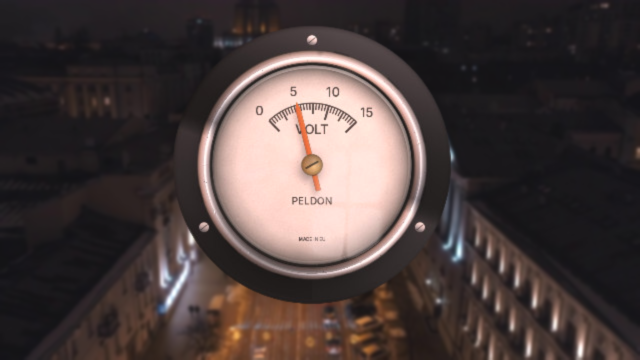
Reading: 5 V
